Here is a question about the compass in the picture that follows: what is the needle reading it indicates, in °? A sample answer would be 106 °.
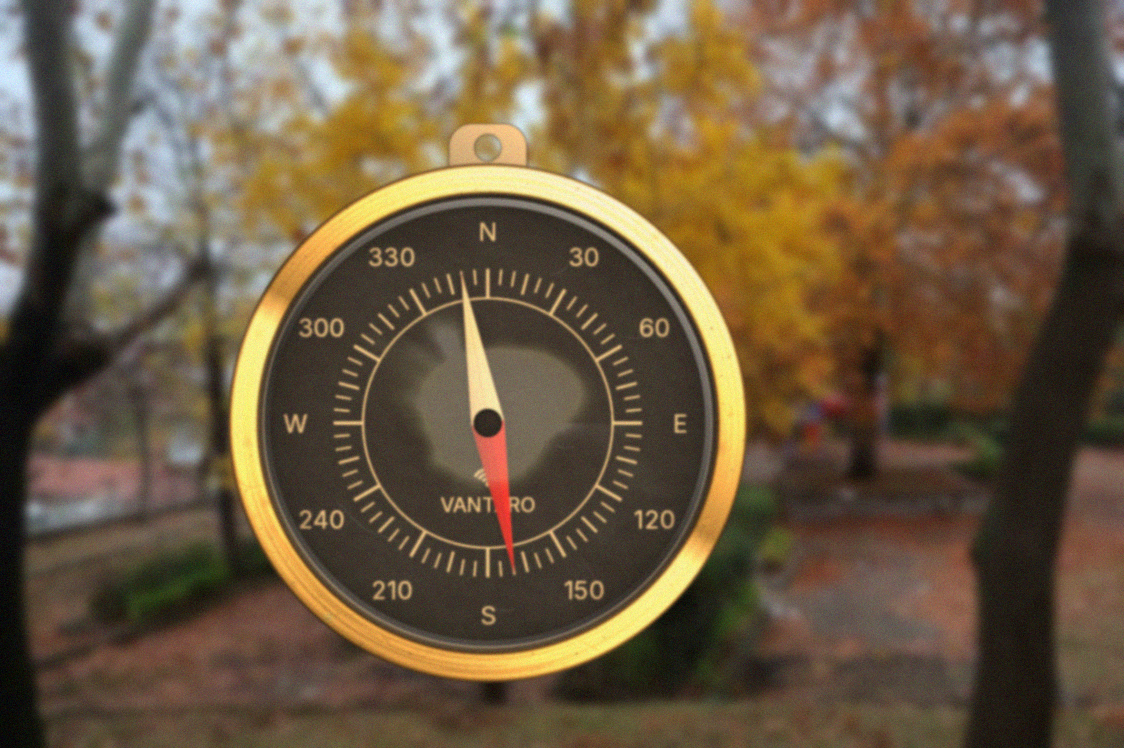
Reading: 170 °
